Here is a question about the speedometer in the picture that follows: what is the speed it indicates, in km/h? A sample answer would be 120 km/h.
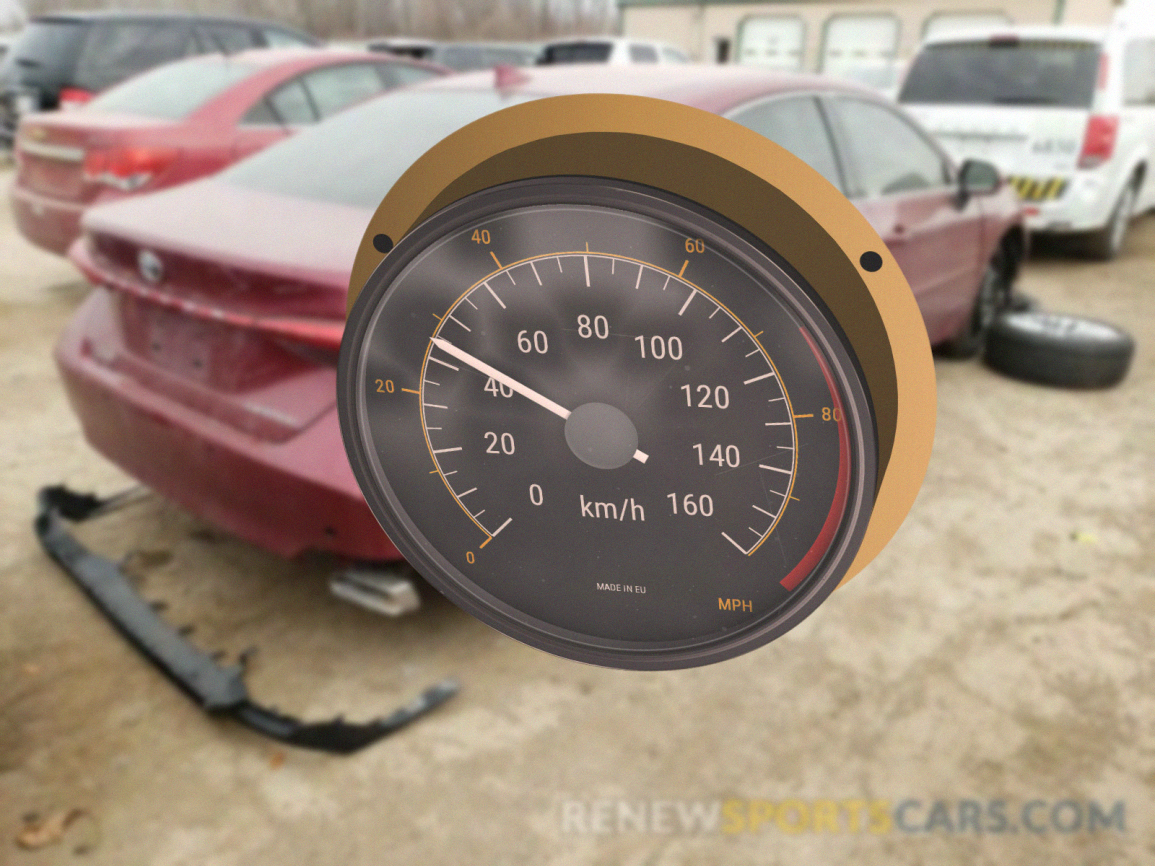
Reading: 45 km/h
